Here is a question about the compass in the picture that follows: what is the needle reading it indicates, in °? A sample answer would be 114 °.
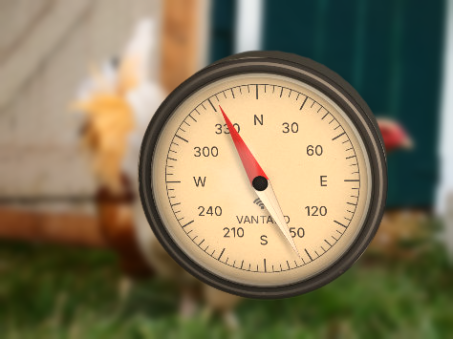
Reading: 335 °
